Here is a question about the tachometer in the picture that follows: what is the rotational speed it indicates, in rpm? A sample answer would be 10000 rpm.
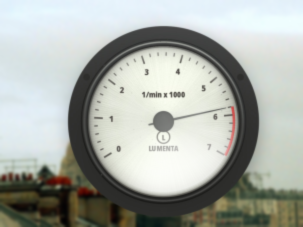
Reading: 5800 rpm
